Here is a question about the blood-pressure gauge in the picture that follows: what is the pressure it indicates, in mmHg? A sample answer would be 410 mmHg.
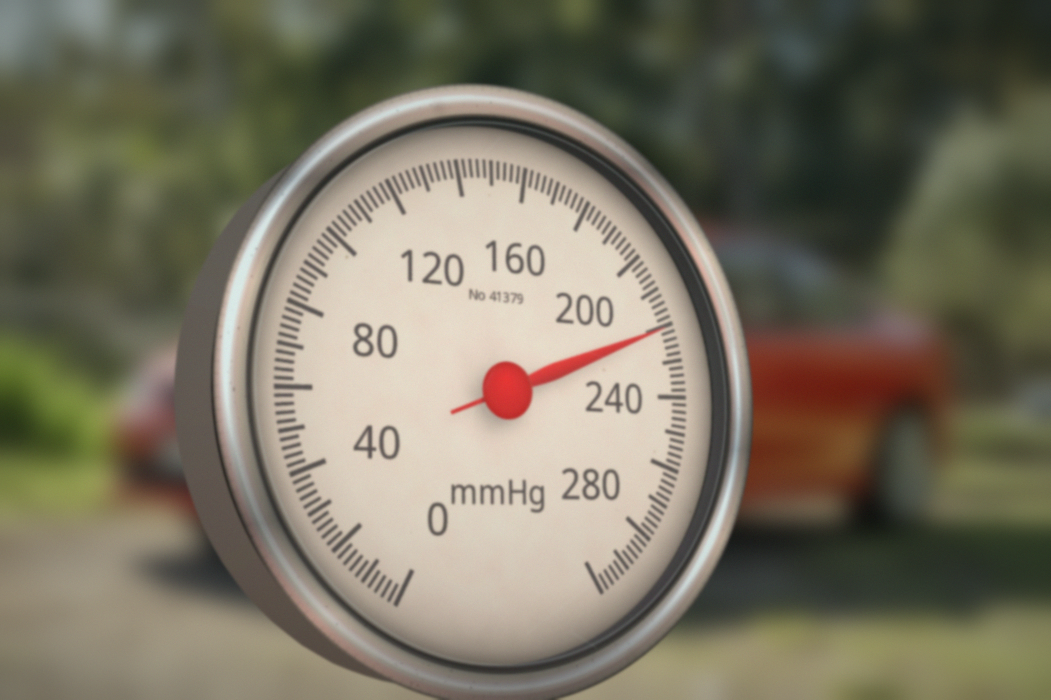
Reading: 220 mmHg
